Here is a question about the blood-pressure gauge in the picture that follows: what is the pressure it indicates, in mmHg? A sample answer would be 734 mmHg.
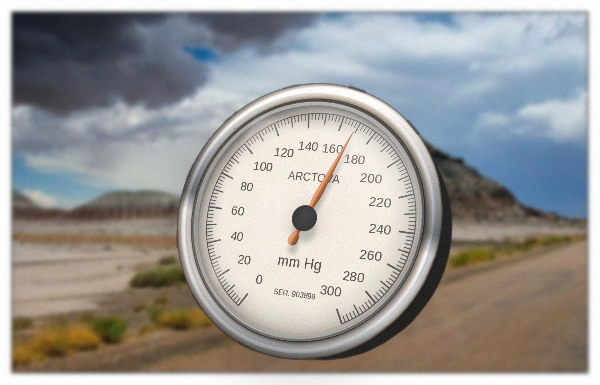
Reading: 170 mmHg
